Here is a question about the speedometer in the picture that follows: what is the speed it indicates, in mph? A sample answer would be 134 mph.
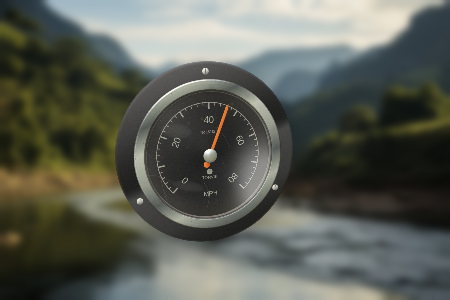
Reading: 46 mph
